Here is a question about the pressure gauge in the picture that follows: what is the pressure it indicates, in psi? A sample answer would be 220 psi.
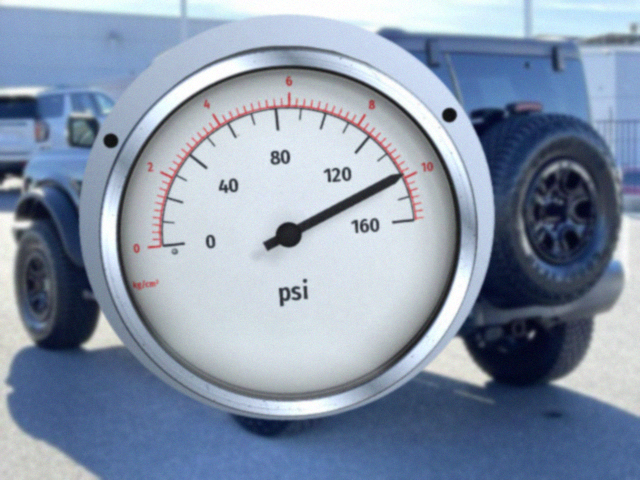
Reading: 140 psi
